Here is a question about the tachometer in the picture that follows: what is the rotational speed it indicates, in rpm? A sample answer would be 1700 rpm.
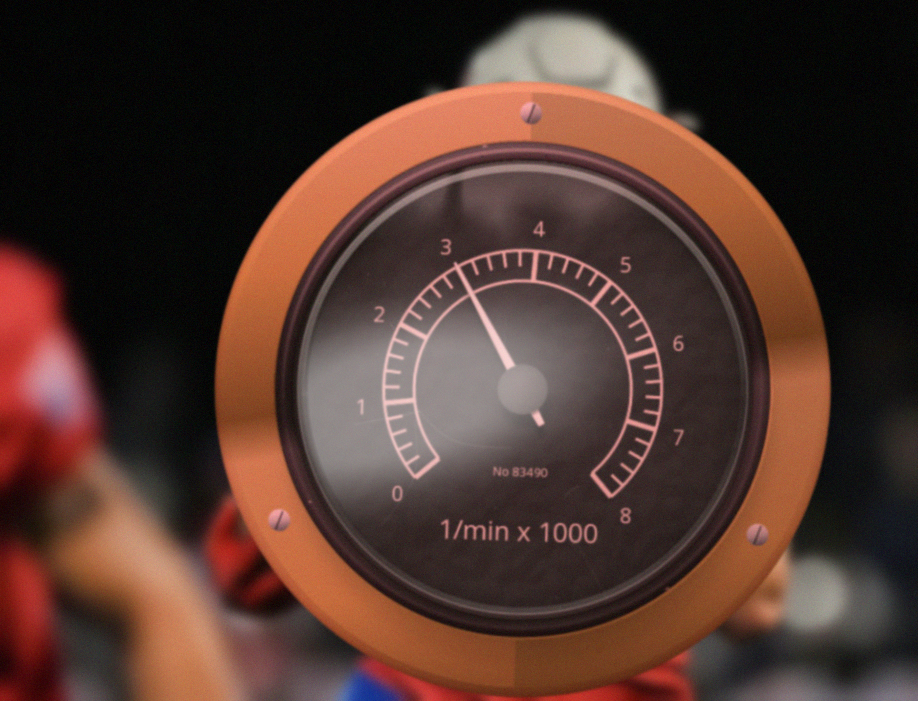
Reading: 3000 rpm
